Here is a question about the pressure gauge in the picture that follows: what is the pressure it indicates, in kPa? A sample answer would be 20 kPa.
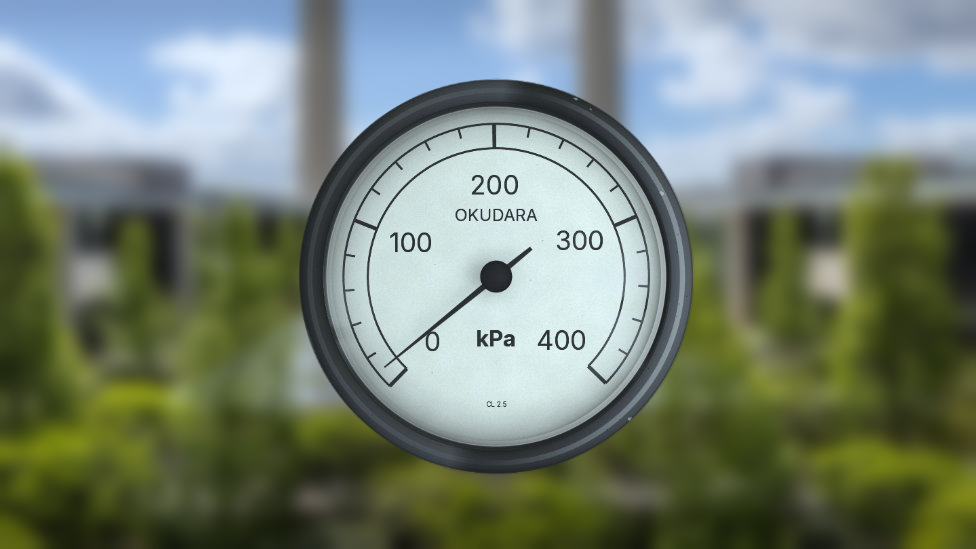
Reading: 10 kPa
